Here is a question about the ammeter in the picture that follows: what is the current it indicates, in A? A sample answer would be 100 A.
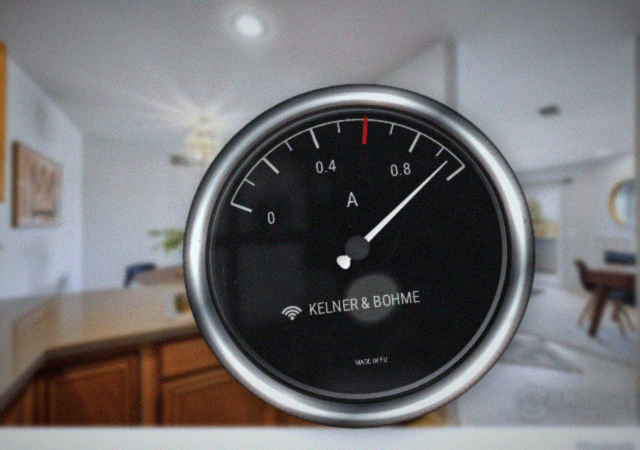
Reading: 0.95 A
